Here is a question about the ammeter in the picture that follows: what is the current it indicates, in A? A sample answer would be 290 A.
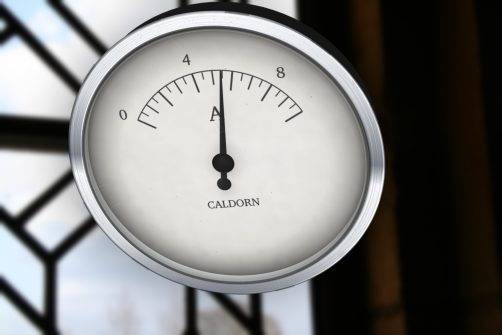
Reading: 5.5 A
